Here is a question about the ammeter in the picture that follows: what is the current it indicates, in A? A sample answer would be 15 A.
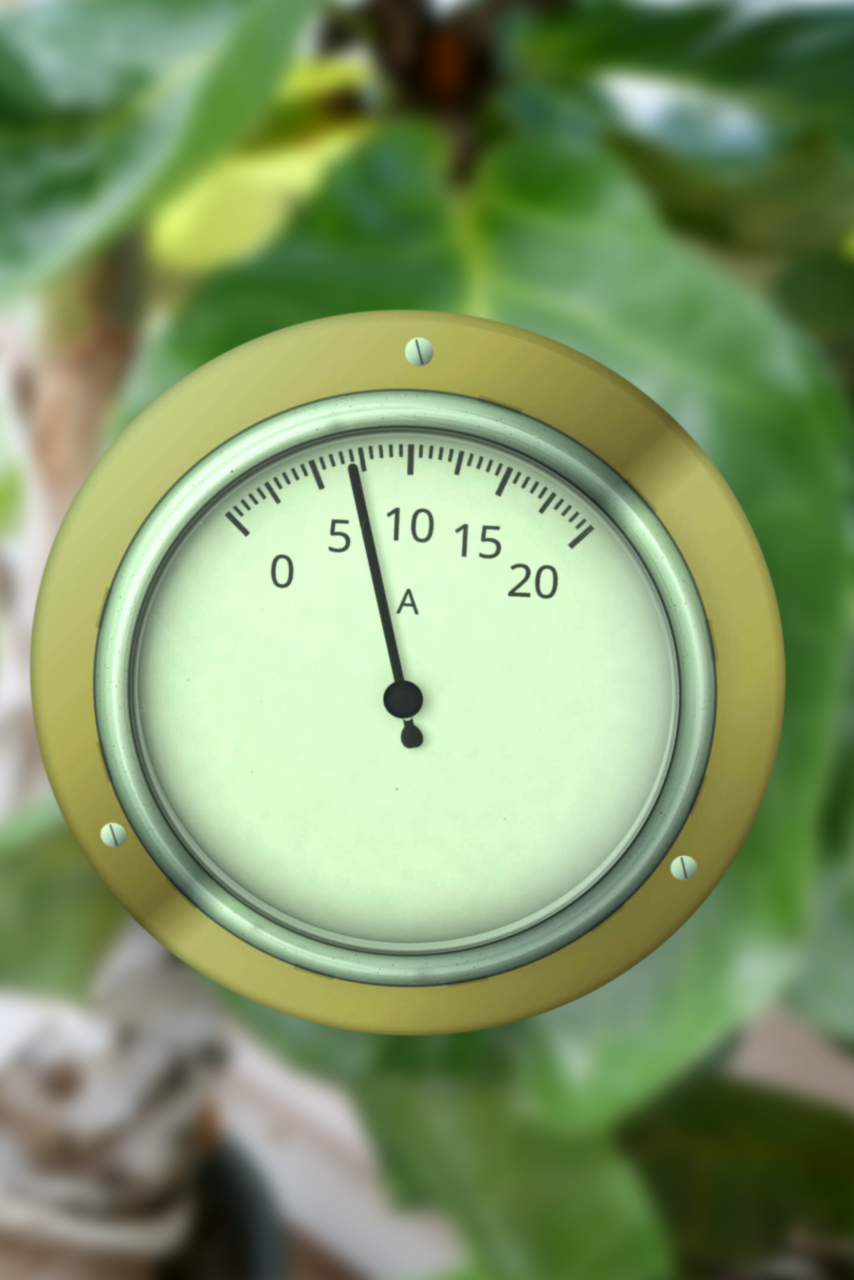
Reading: 7 A
